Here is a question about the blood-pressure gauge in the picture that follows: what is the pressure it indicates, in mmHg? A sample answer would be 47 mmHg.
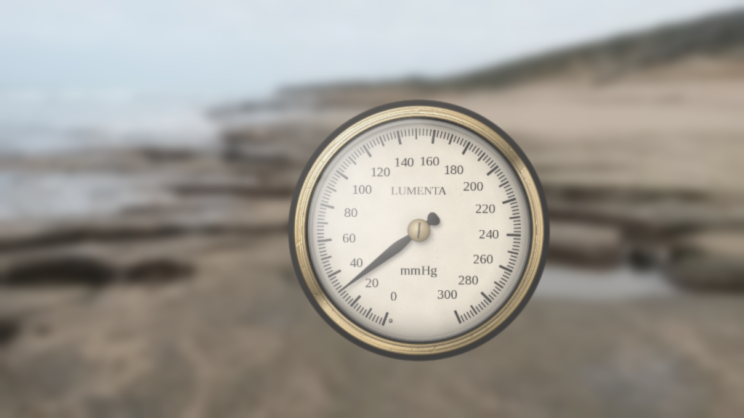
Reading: 30 mmHg
